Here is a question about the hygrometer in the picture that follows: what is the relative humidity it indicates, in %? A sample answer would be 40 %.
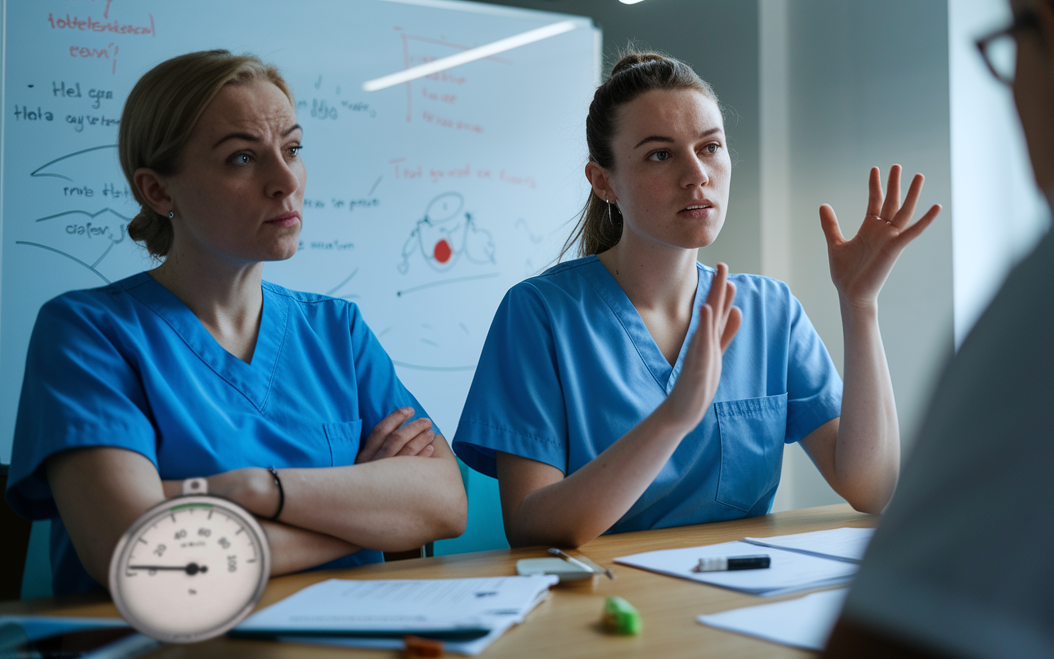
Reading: 5 %
